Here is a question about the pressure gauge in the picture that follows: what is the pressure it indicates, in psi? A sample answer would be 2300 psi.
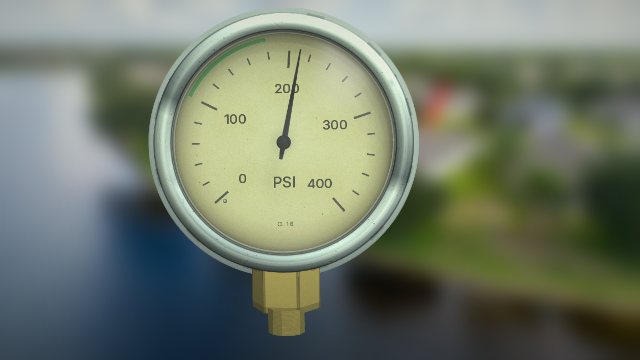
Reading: 210 psi
